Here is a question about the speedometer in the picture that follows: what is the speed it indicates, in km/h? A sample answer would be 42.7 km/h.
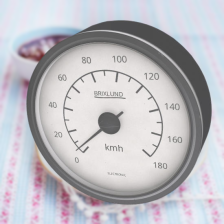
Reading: 5 km/h
